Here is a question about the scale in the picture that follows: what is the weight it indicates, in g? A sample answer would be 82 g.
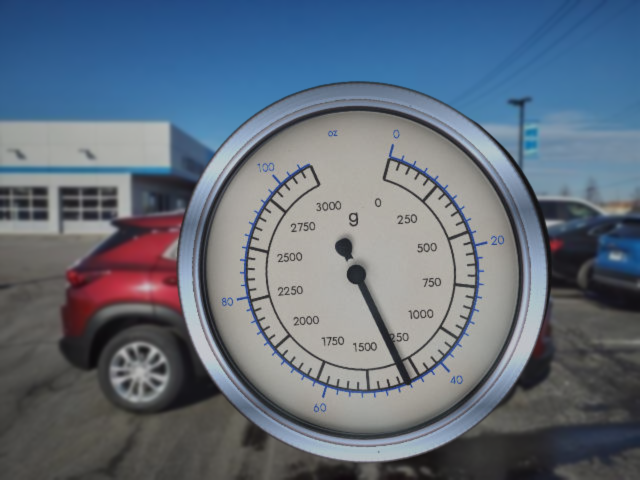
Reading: 1300 g
